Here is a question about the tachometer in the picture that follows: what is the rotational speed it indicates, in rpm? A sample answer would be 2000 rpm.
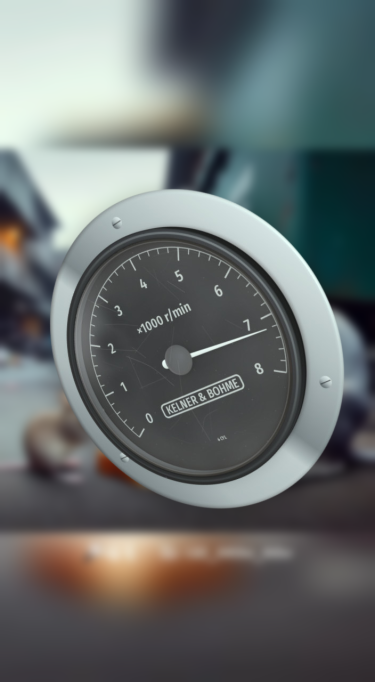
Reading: 7200 rpm
